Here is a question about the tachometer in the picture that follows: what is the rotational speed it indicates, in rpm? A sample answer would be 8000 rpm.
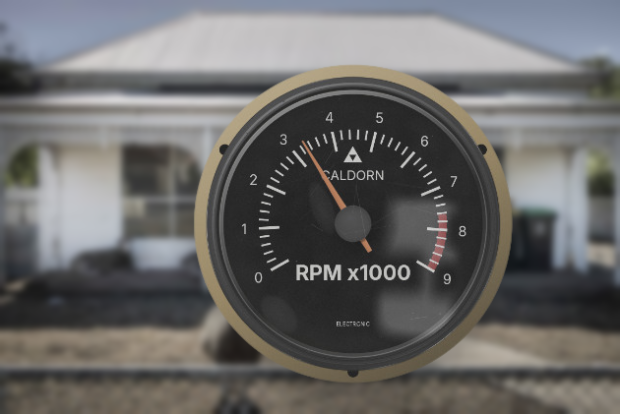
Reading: 3300 rpm
